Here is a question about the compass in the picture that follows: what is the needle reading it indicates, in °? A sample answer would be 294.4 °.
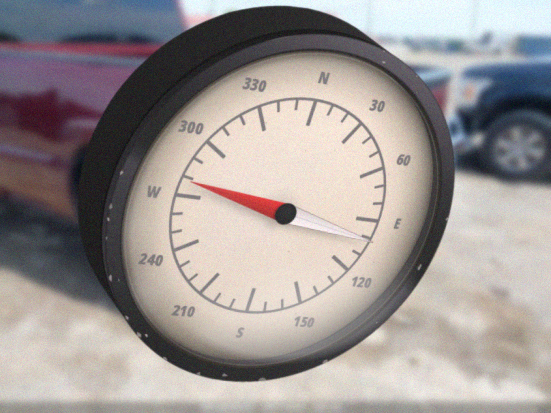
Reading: 280 °
